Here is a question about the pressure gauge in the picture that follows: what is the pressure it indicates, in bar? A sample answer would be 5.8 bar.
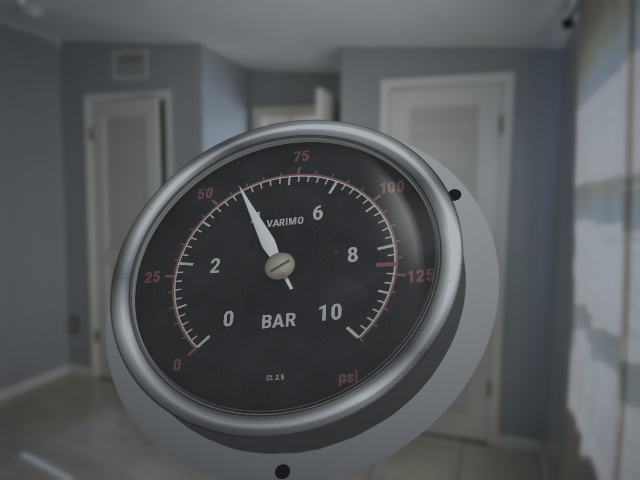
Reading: 4 bar
